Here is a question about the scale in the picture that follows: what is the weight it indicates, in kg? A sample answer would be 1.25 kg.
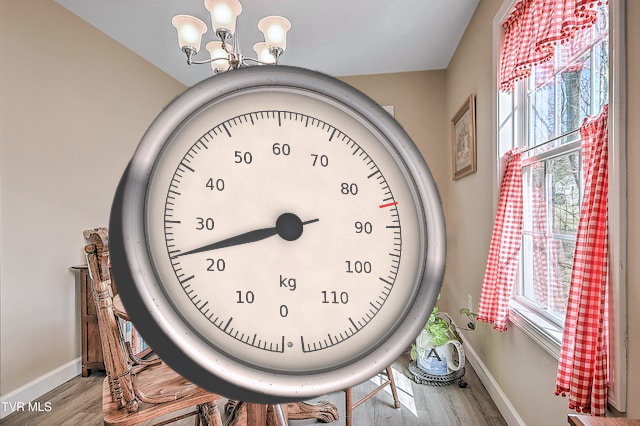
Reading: 24 kg
